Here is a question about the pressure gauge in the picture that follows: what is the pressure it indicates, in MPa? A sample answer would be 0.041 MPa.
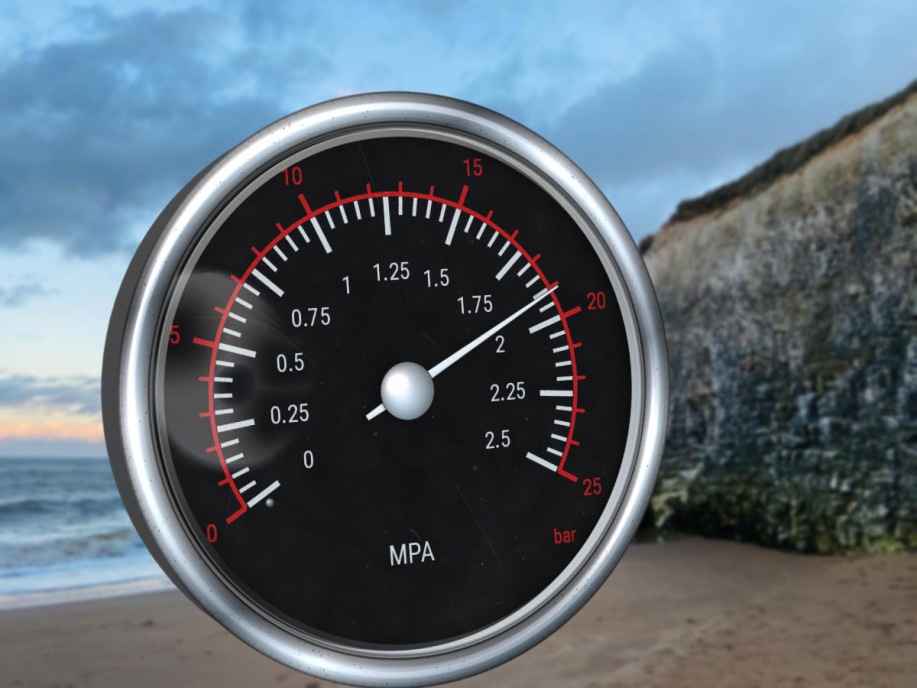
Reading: 1.9 MPa
